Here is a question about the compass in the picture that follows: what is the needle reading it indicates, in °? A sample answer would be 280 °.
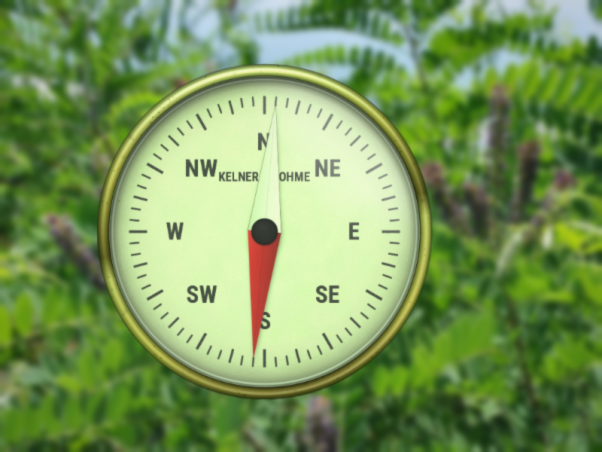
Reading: 185 °
